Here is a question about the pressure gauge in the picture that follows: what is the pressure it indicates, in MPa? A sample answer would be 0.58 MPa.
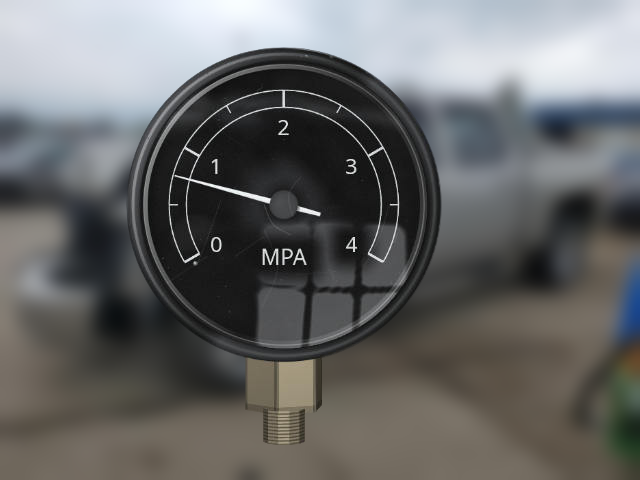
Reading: 0.75 MPa
